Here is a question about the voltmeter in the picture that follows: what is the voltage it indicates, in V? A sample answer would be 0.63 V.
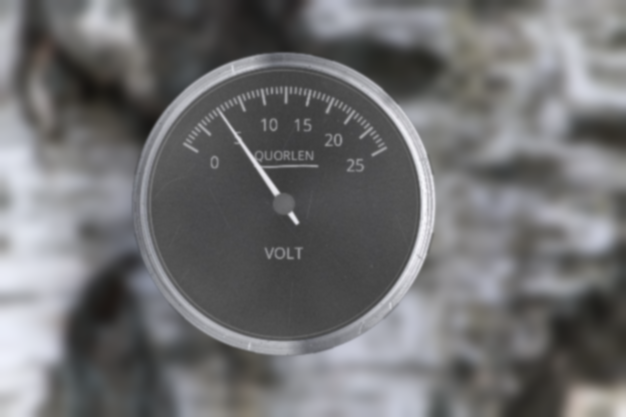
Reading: 5 V
